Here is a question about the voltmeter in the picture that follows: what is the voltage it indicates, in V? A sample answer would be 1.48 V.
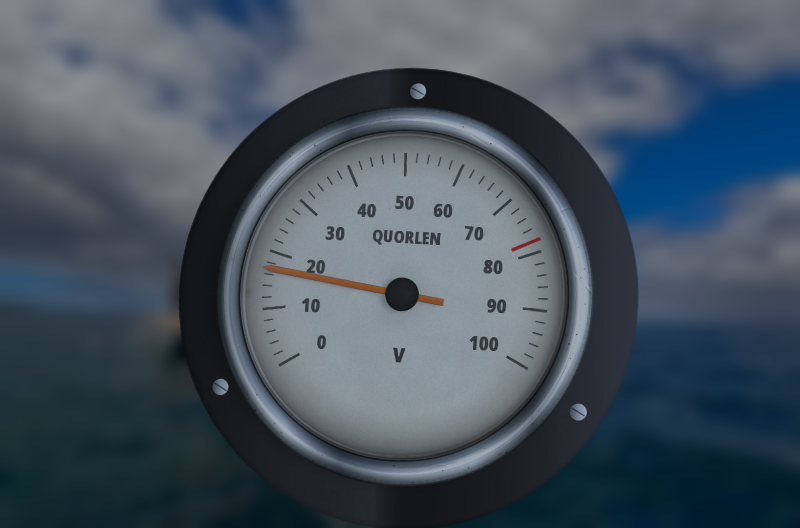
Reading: 17 V
